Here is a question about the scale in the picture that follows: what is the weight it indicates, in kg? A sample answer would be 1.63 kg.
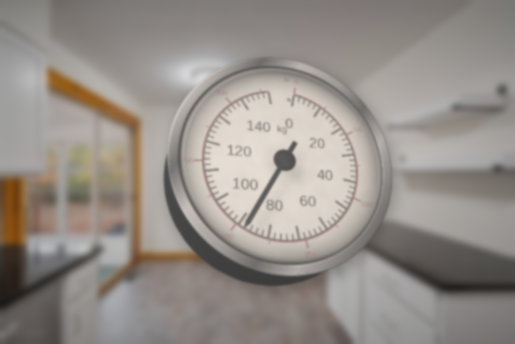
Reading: 88 kg
